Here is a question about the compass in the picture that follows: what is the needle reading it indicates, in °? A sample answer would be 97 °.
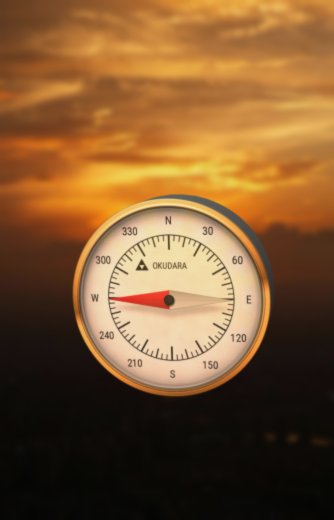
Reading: 270 °
